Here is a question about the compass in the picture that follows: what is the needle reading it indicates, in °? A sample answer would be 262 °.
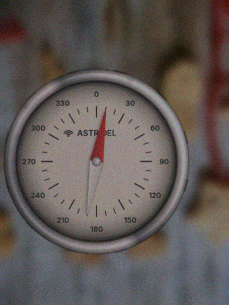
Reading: 10 °
